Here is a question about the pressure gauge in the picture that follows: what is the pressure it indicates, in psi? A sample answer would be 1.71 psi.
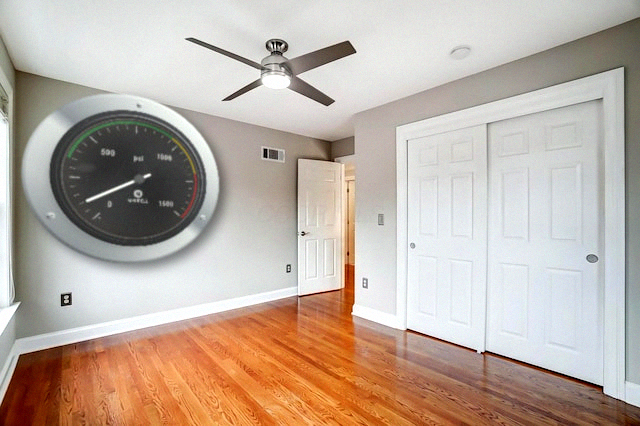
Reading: 100 psi
